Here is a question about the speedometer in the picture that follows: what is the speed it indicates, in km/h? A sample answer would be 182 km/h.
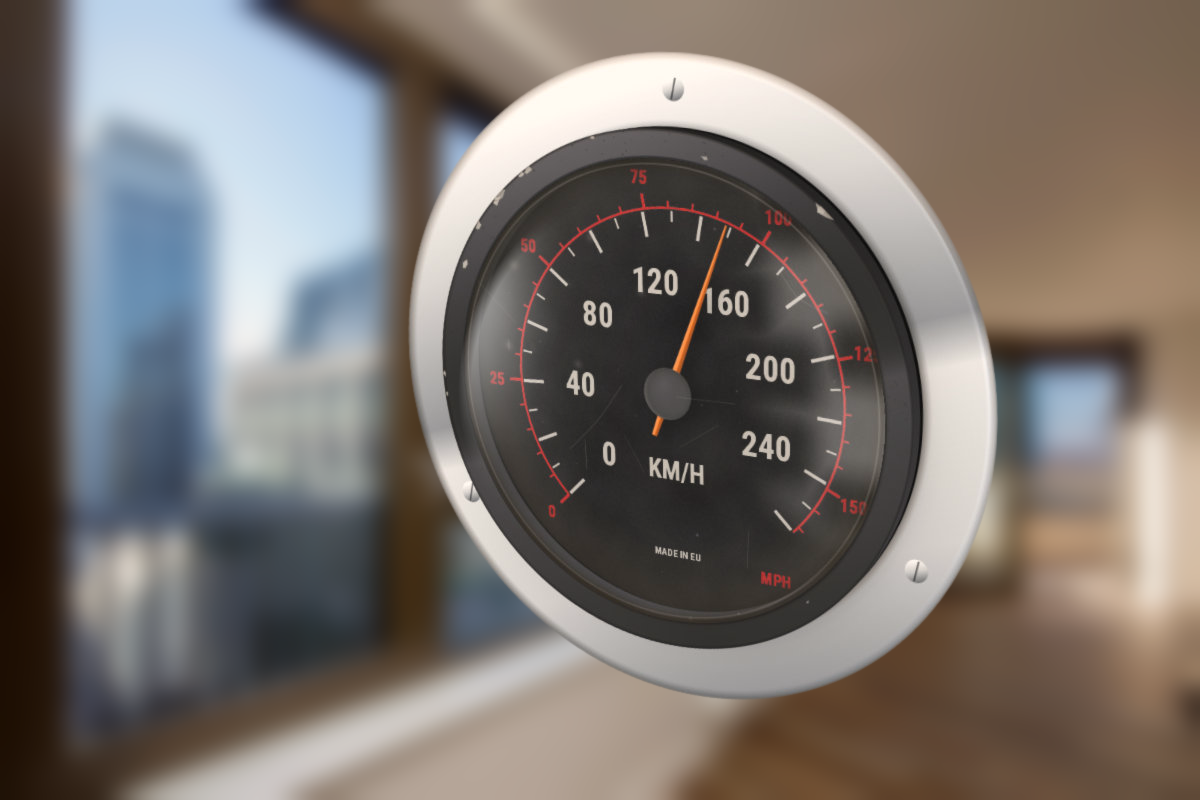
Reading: 150 km/h
